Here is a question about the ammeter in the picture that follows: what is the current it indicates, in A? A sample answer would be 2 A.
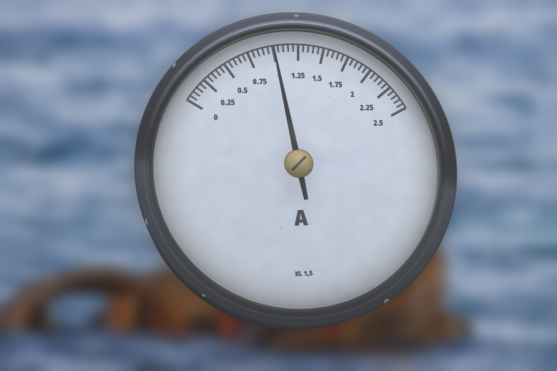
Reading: 1 A
